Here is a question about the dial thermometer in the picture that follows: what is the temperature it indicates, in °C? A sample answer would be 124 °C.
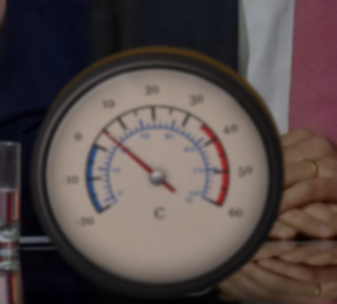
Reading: 5 °C
